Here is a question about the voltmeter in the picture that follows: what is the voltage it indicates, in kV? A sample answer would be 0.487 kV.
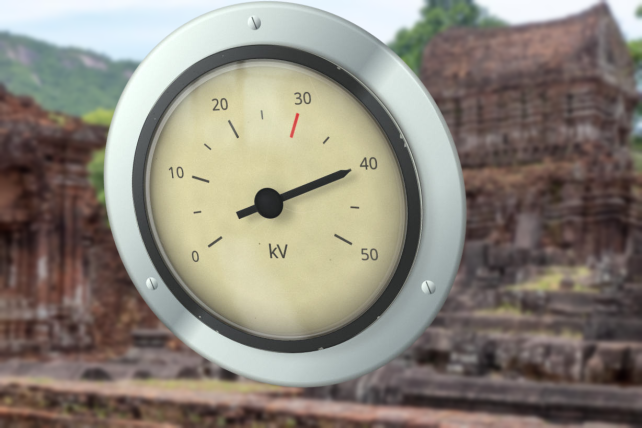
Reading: 40 kV
